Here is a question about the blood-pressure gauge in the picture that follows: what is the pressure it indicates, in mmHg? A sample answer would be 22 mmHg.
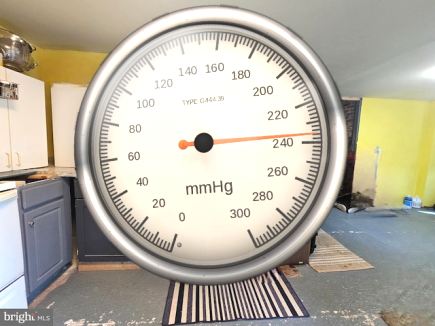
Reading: 236 mmHg
